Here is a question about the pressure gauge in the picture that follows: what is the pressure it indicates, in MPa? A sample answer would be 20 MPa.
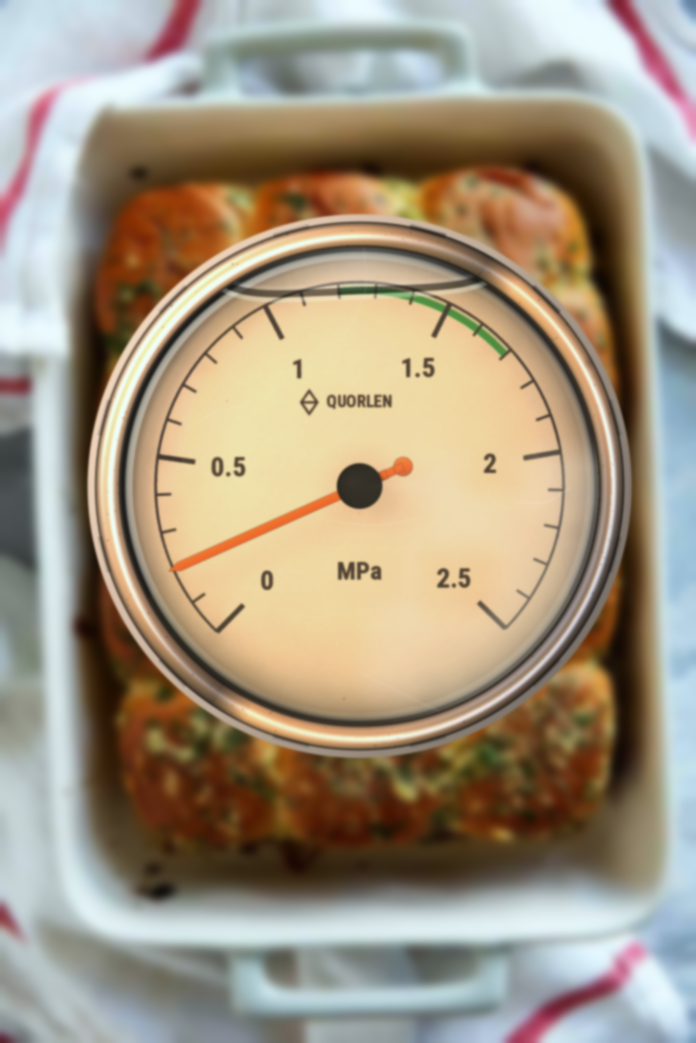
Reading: 0.2 MPa
